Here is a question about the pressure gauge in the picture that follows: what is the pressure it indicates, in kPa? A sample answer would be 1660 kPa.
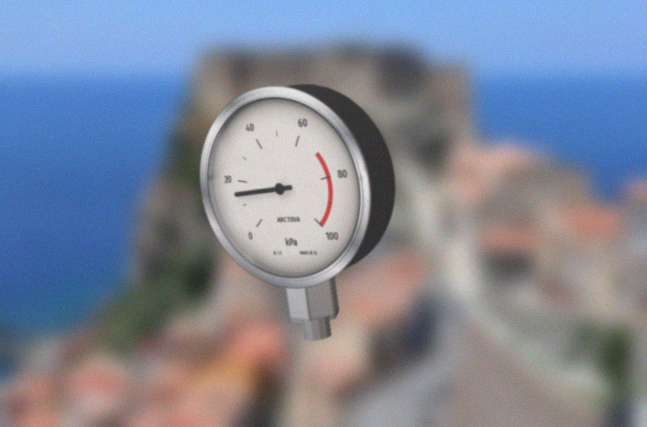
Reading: 15 kPa
